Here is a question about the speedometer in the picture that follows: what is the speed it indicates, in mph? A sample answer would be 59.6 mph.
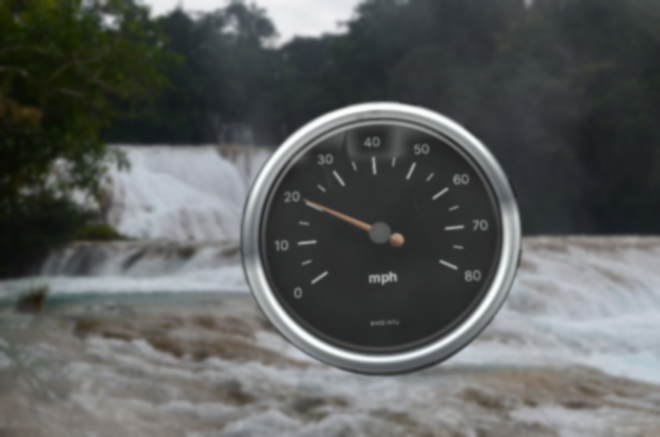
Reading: 20 mph
